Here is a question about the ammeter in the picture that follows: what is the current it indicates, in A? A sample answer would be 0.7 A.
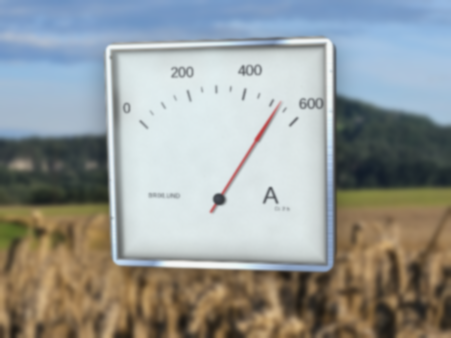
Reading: 525 A
